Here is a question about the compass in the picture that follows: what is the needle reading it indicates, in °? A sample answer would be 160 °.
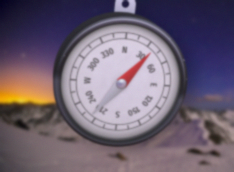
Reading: 37.5 °
